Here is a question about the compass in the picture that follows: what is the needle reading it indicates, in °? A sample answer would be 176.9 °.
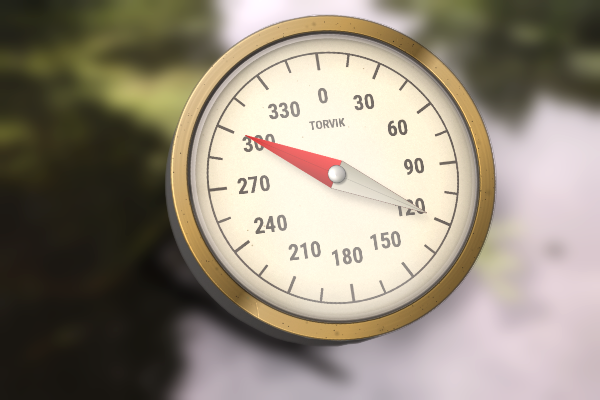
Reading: 300 °
